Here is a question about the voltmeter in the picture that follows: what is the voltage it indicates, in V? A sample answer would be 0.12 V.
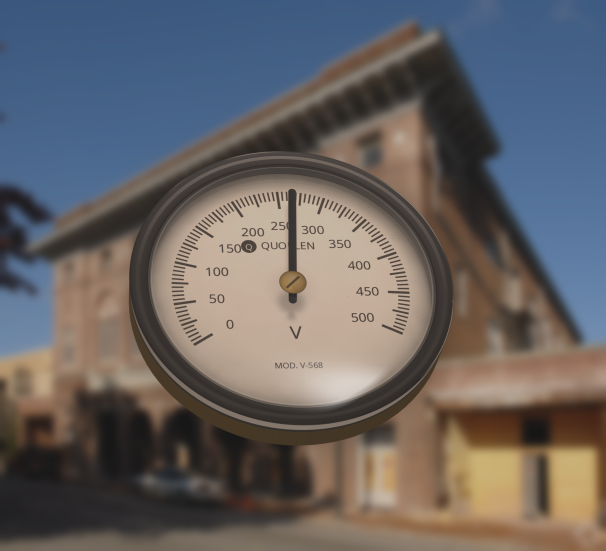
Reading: 265 V
